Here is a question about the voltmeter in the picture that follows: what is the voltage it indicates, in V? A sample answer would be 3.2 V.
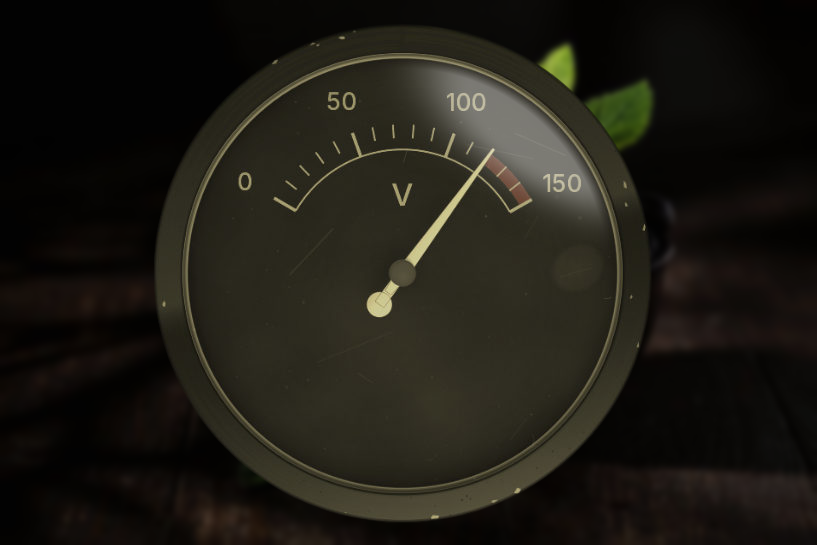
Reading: 120 V
